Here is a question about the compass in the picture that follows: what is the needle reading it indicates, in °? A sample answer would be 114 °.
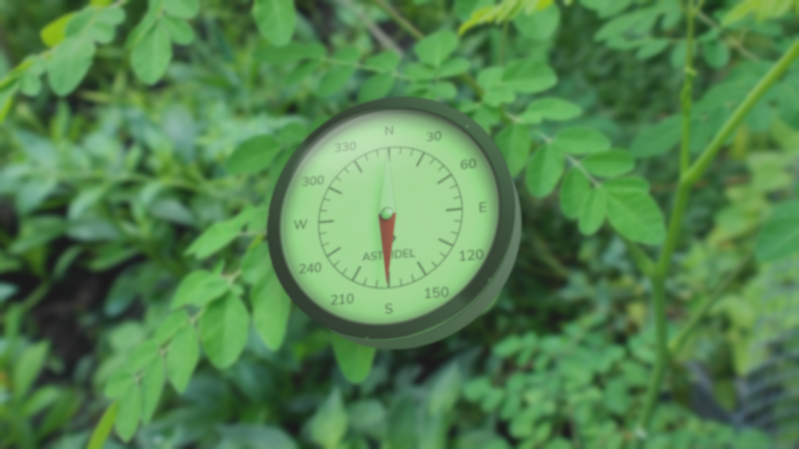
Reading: 180 °
